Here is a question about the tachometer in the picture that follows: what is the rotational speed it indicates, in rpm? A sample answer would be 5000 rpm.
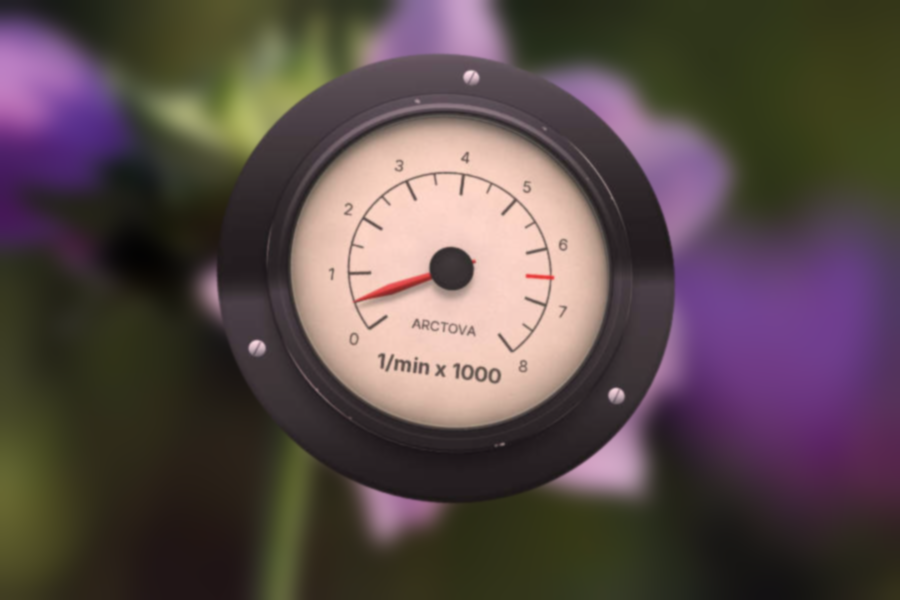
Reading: 500 rpm
